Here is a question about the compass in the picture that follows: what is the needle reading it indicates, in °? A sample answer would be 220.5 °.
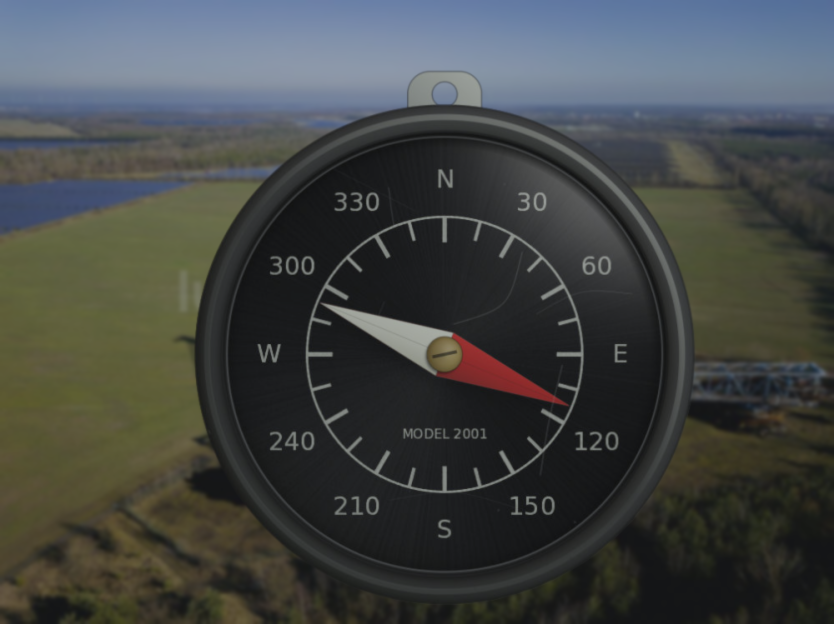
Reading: 112.5 °
